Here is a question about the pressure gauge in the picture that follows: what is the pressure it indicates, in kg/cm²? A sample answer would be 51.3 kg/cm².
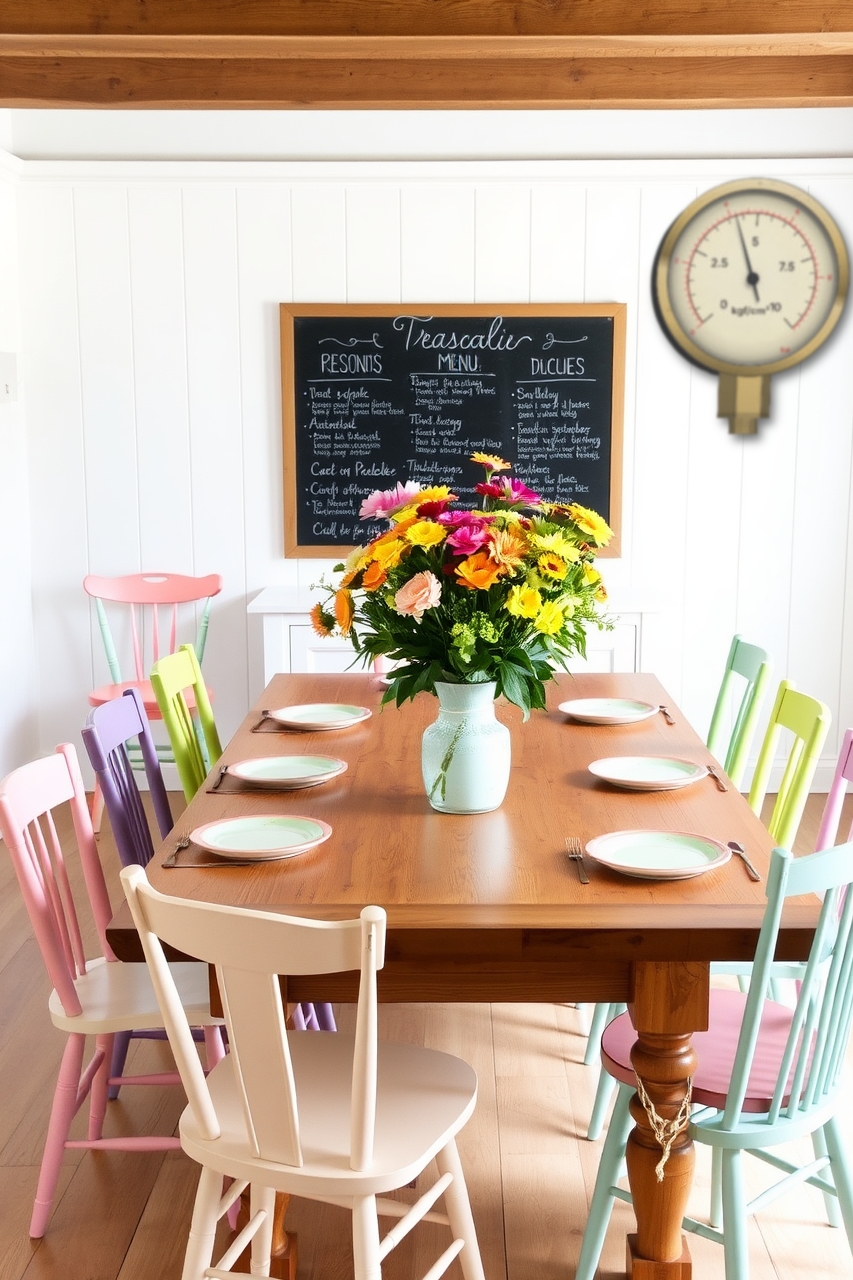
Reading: 4.25 kg/cm²
